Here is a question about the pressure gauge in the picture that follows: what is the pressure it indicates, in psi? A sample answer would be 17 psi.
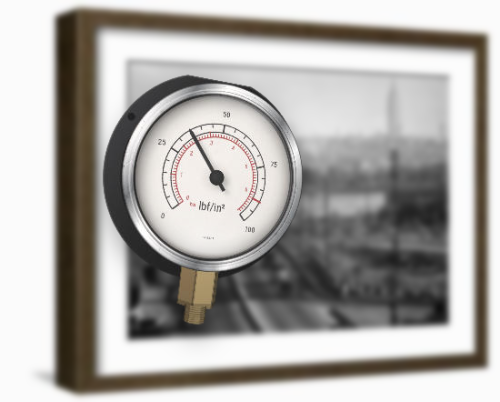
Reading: 35 psi
